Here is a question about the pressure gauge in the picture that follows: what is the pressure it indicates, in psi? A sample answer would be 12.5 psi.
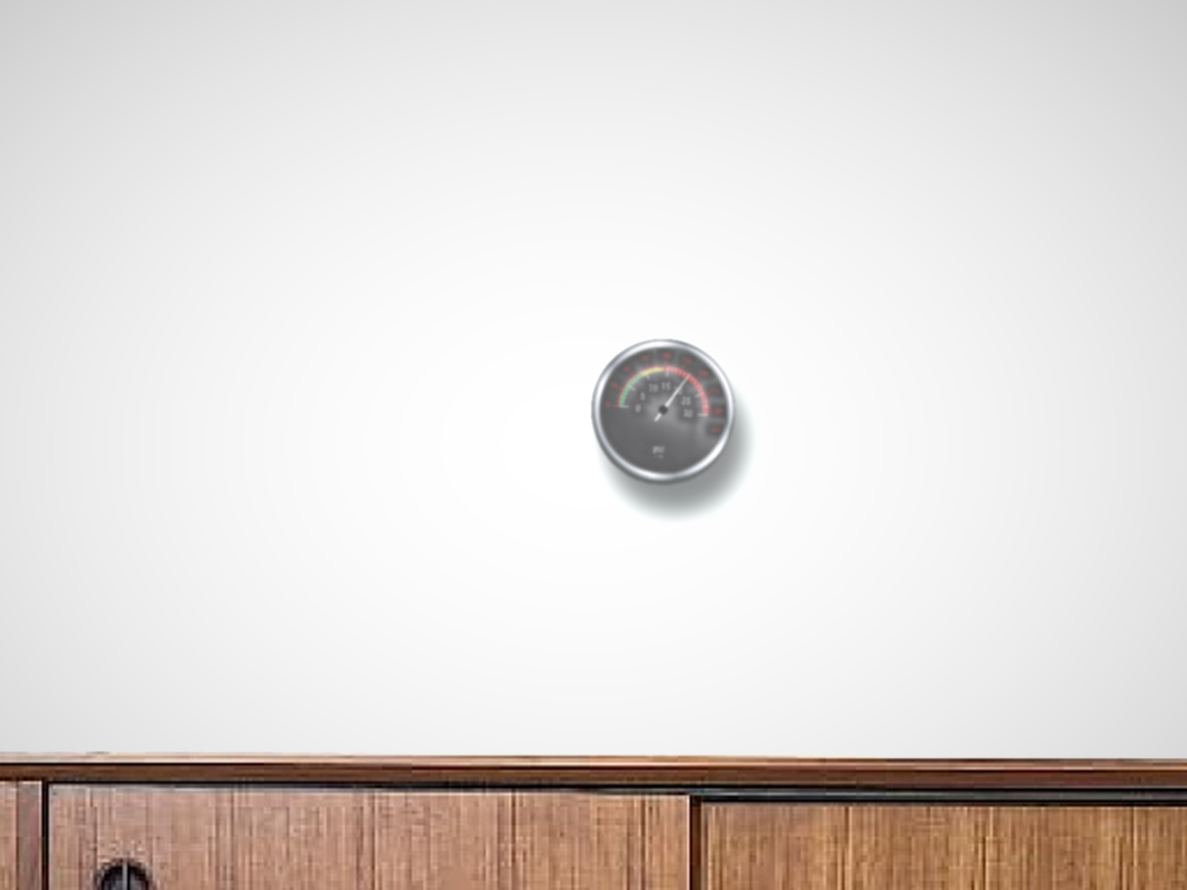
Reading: 20 psi
